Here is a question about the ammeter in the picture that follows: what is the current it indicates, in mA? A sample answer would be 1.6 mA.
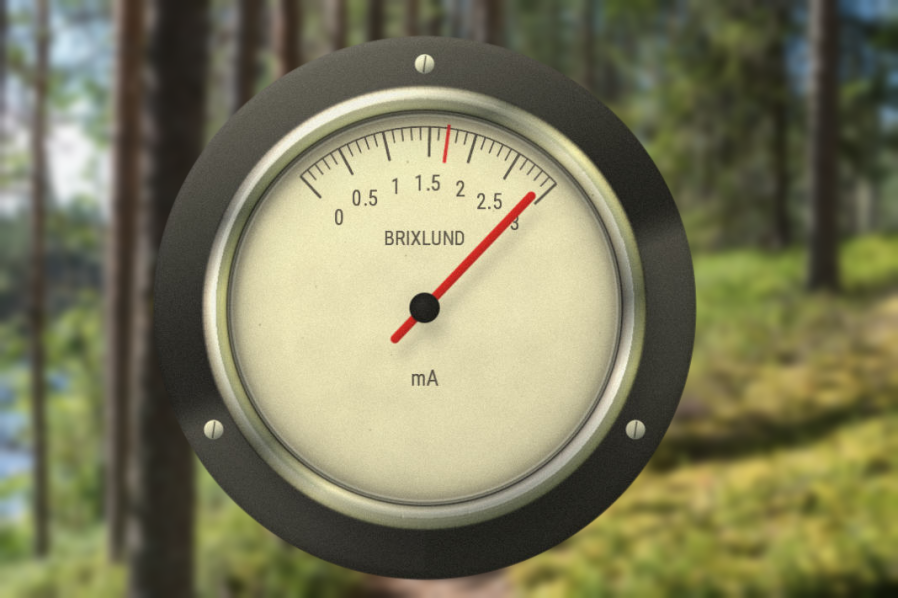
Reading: 2.9 mA
